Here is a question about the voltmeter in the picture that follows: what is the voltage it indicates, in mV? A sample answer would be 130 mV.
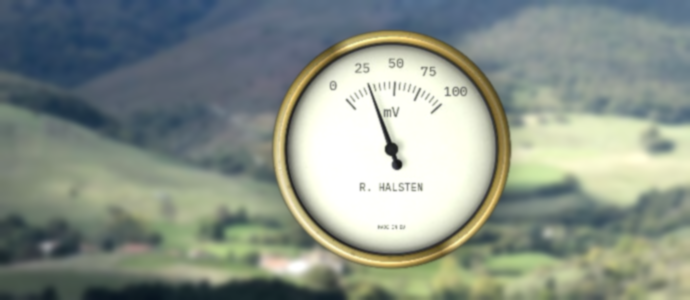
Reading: 25 mV
